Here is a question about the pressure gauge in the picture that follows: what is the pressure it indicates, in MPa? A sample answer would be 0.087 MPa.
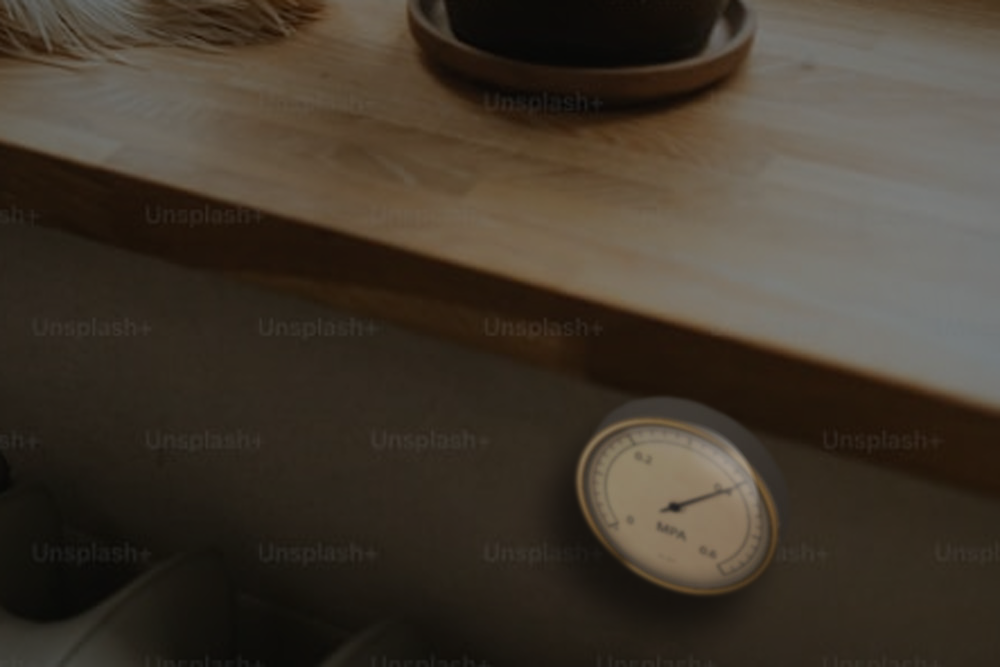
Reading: 0.4 MPa
